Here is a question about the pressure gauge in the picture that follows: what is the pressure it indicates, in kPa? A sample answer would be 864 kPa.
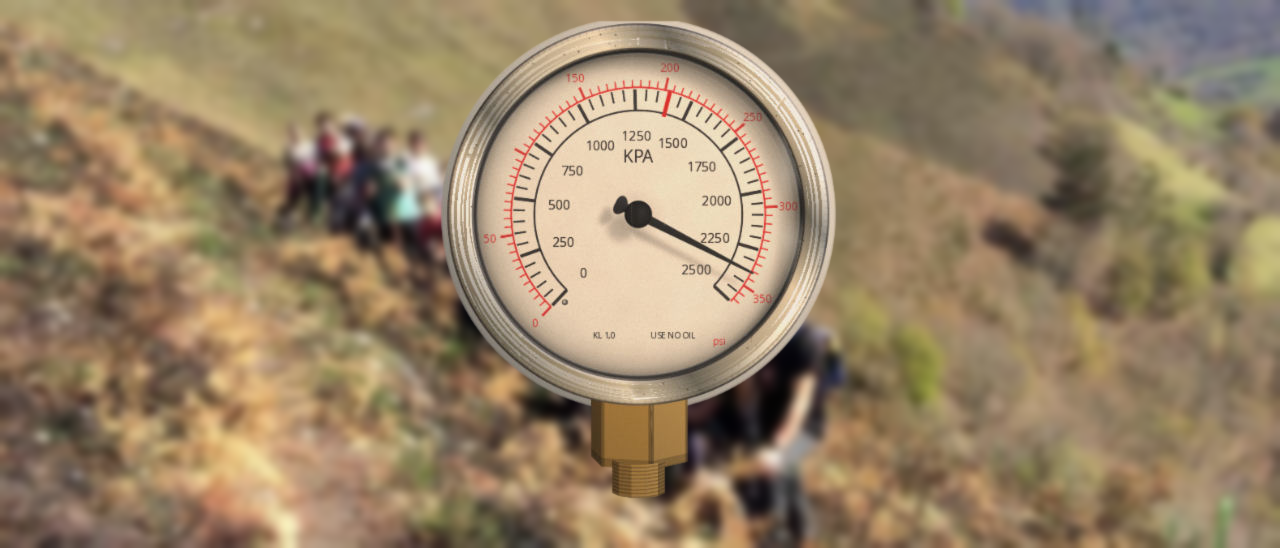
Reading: 2350 kPa
